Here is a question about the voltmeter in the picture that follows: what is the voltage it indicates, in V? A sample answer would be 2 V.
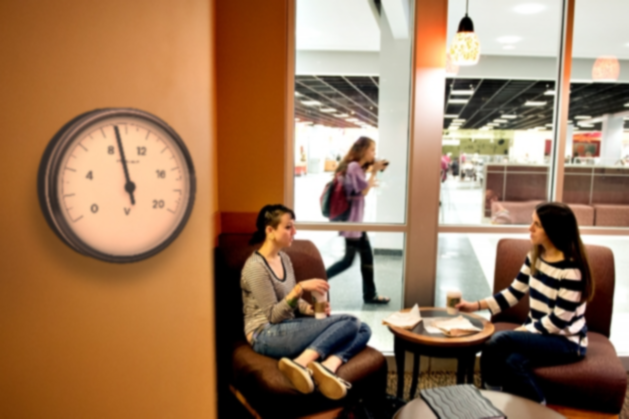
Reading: 9 V
